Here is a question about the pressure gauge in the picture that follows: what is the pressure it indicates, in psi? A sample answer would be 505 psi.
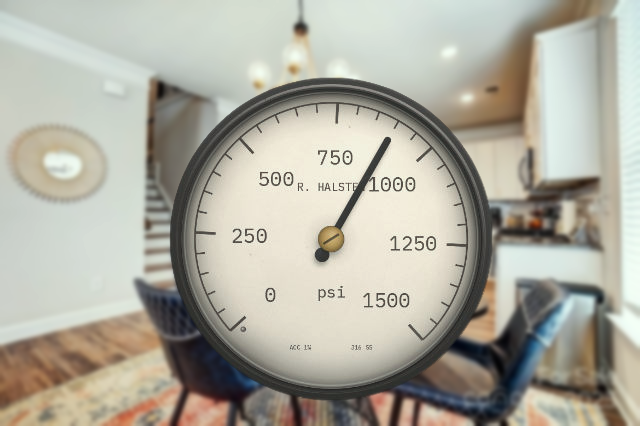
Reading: 900 psi
